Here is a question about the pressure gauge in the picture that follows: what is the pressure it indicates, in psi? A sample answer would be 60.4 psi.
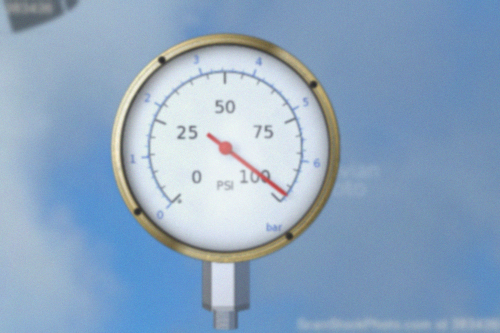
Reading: 97.5 psi
